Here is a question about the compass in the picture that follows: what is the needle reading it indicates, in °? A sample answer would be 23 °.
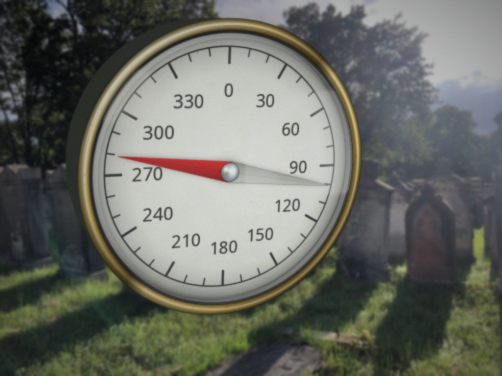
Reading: 280 °
